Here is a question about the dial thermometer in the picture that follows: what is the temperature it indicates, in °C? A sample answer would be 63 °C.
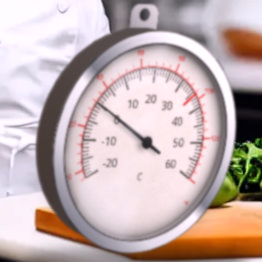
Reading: 0 °C
